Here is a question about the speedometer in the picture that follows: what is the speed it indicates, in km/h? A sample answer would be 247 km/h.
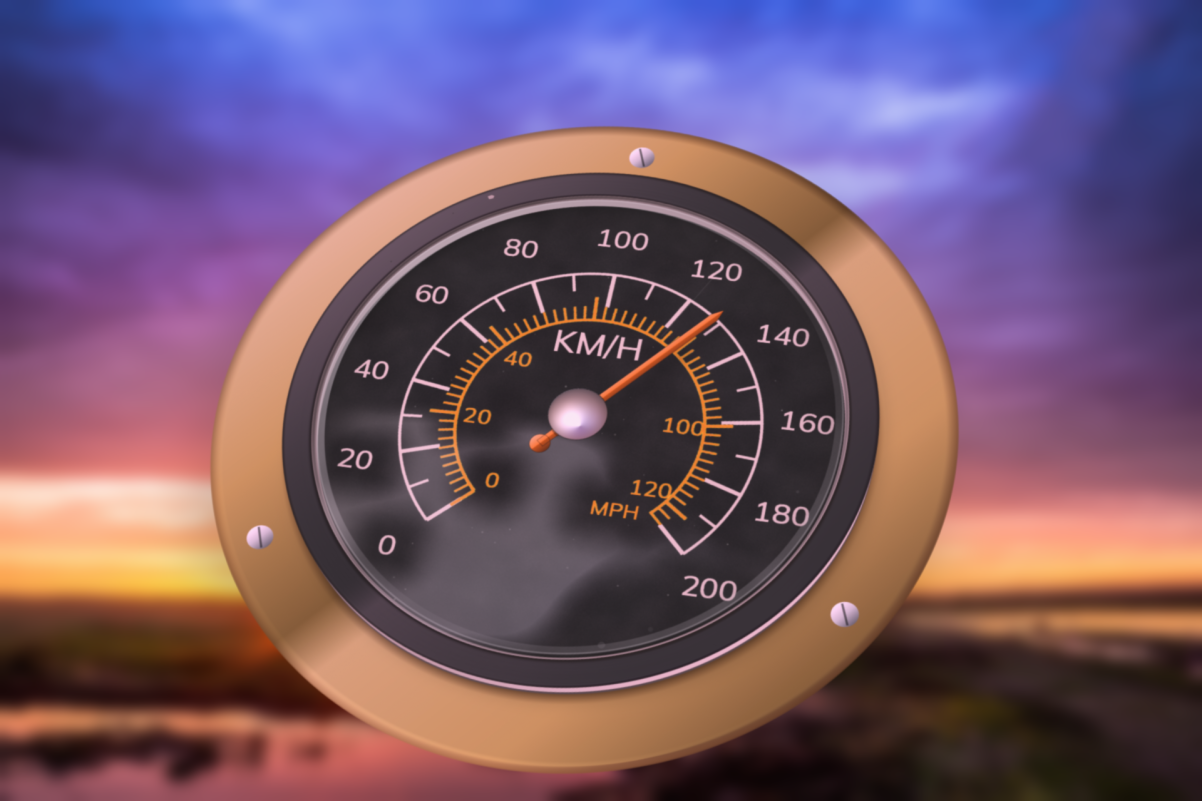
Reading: 130 km/h
